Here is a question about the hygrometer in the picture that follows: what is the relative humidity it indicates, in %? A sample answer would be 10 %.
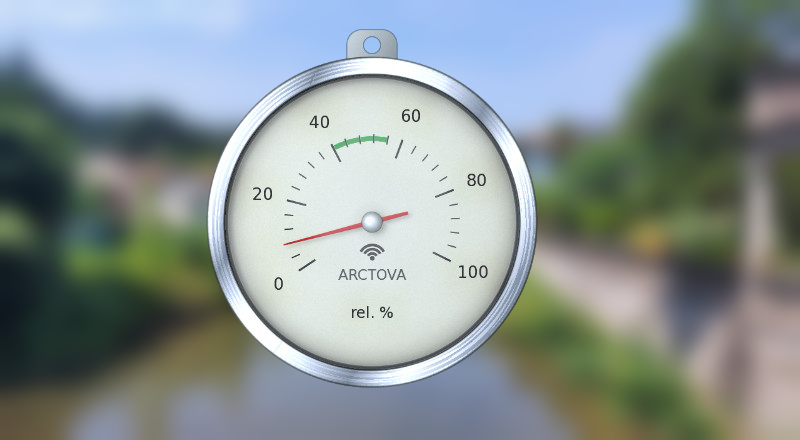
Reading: 8 %
